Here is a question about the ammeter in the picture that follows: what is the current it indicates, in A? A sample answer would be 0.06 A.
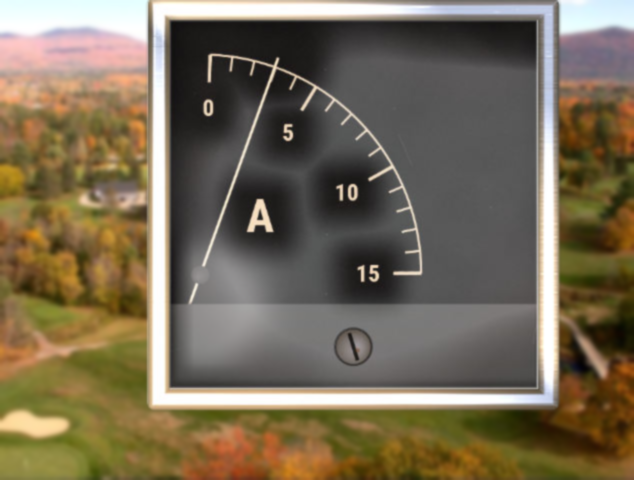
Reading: 3 A
